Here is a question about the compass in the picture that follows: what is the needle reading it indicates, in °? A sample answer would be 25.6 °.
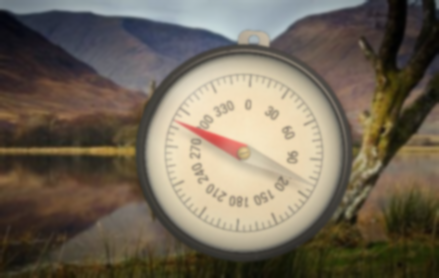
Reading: 290 °
